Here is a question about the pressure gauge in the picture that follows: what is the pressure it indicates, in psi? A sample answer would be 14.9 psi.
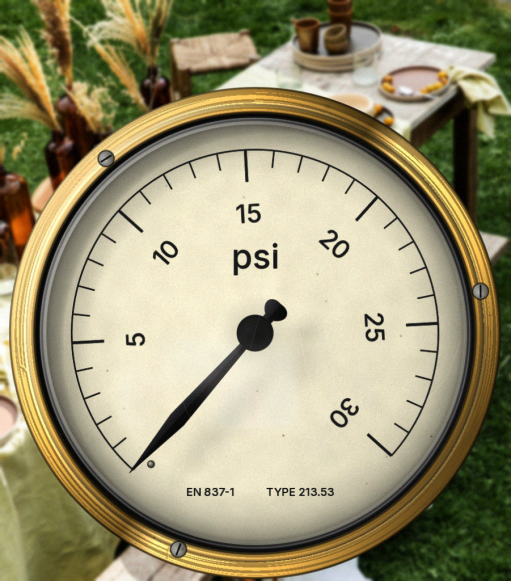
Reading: 0 psi
